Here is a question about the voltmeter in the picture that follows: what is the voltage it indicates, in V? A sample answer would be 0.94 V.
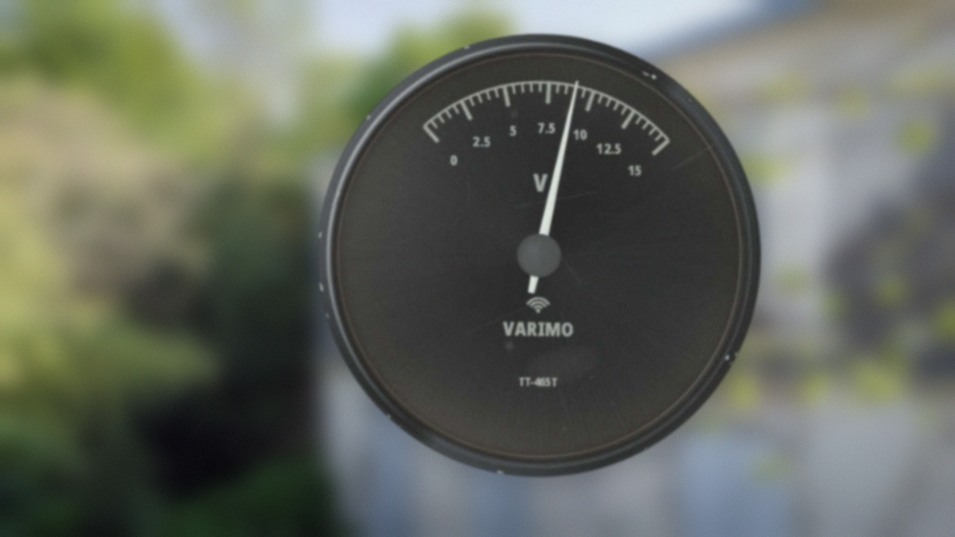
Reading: 9 V
